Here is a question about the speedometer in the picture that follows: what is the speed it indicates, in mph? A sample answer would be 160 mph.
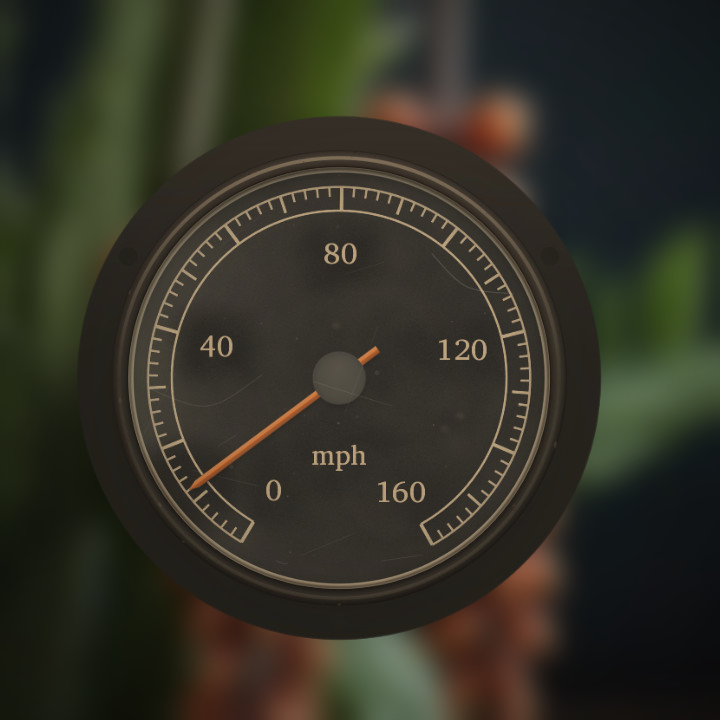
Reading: 12 mph
